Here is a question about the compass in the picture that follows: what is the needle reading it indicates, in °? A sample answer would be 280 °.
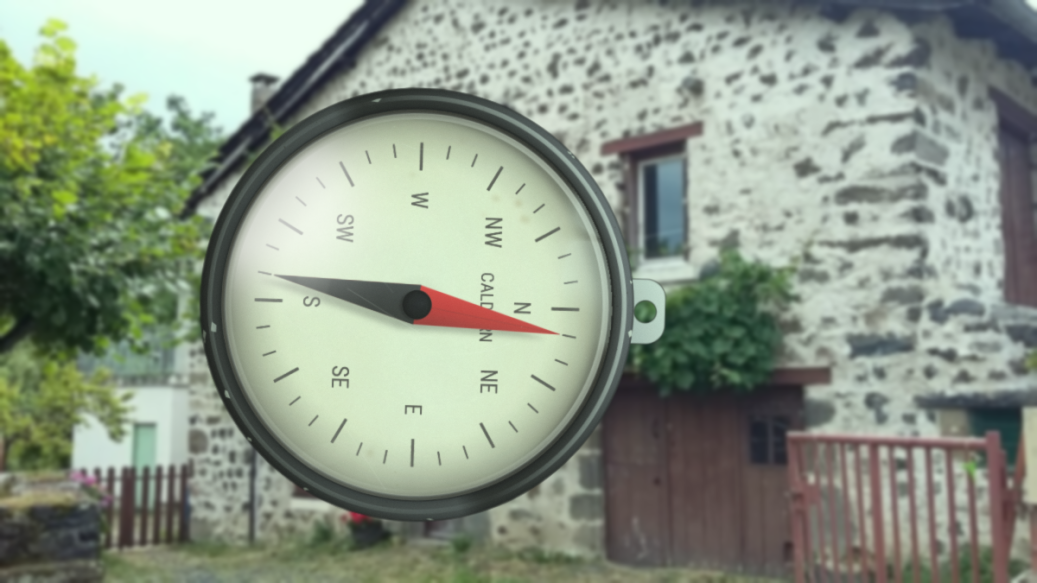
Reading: 10 °
